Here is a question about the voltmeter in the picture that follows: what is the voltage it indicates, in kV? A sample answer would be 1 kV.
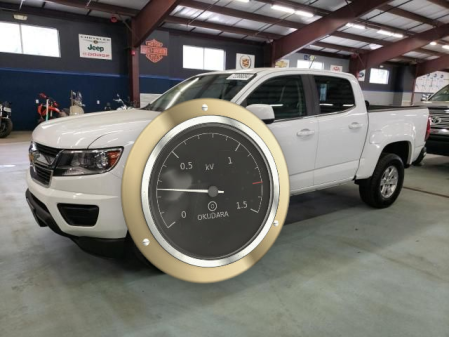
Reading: 0.25 kV
